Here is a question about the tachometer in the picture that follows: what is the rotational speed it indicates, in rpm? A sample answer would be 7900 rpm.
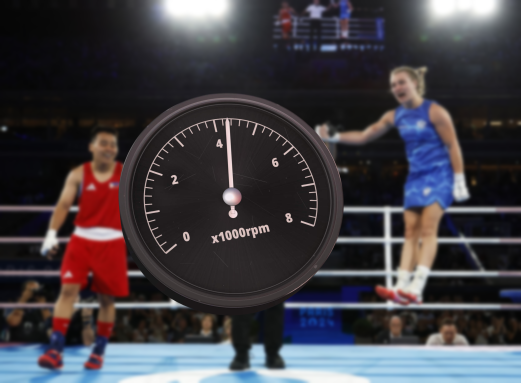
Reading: 4300 rpm
